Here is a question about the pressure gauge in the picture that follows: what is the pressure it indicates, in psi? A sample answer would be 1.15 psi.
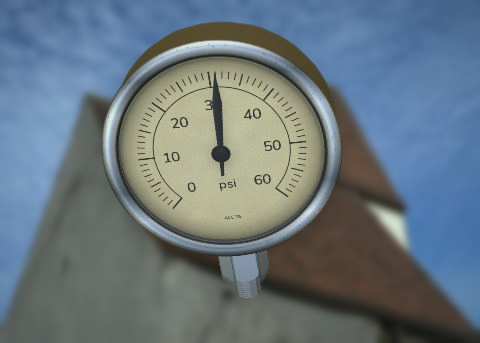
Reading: 31 psi
